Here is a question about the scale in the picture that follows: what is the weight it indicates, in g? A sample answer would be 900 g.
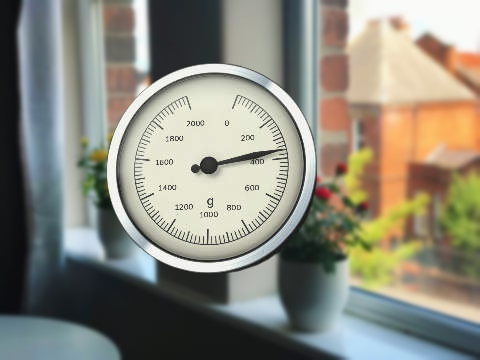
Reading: 360 g
